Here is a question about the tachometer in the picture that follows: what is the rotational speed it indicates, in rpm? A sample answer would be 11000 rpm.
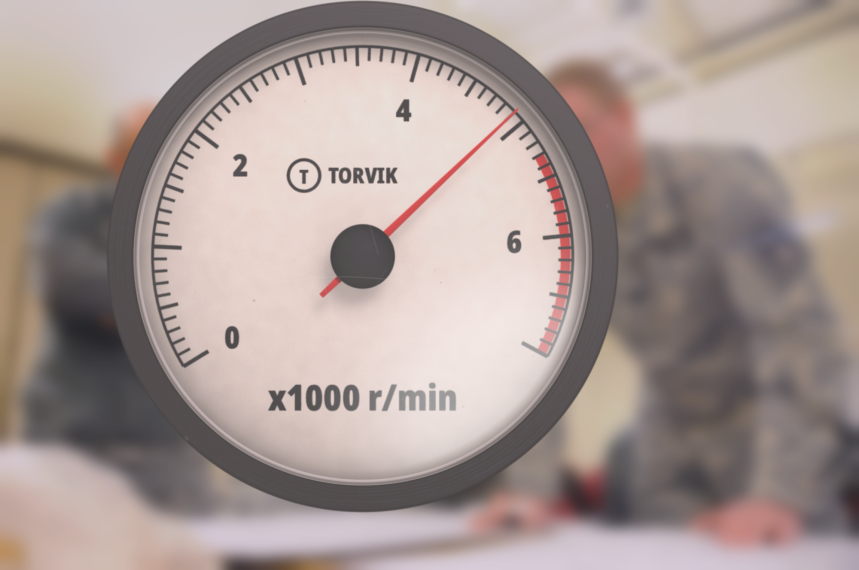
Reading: 4900 rpm
